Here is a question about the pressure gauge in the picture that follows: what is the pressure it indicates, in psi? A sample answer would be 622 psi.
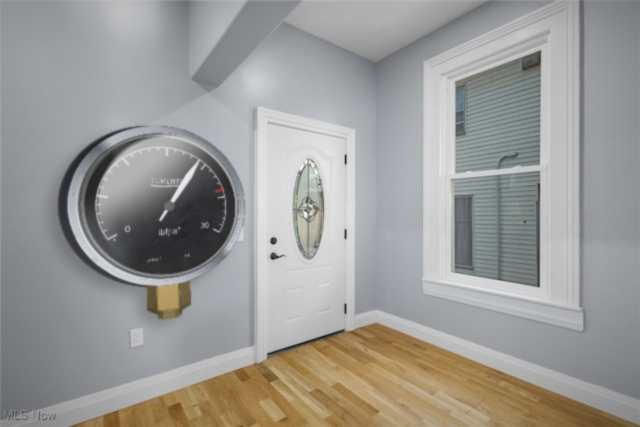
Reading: 19 psi
